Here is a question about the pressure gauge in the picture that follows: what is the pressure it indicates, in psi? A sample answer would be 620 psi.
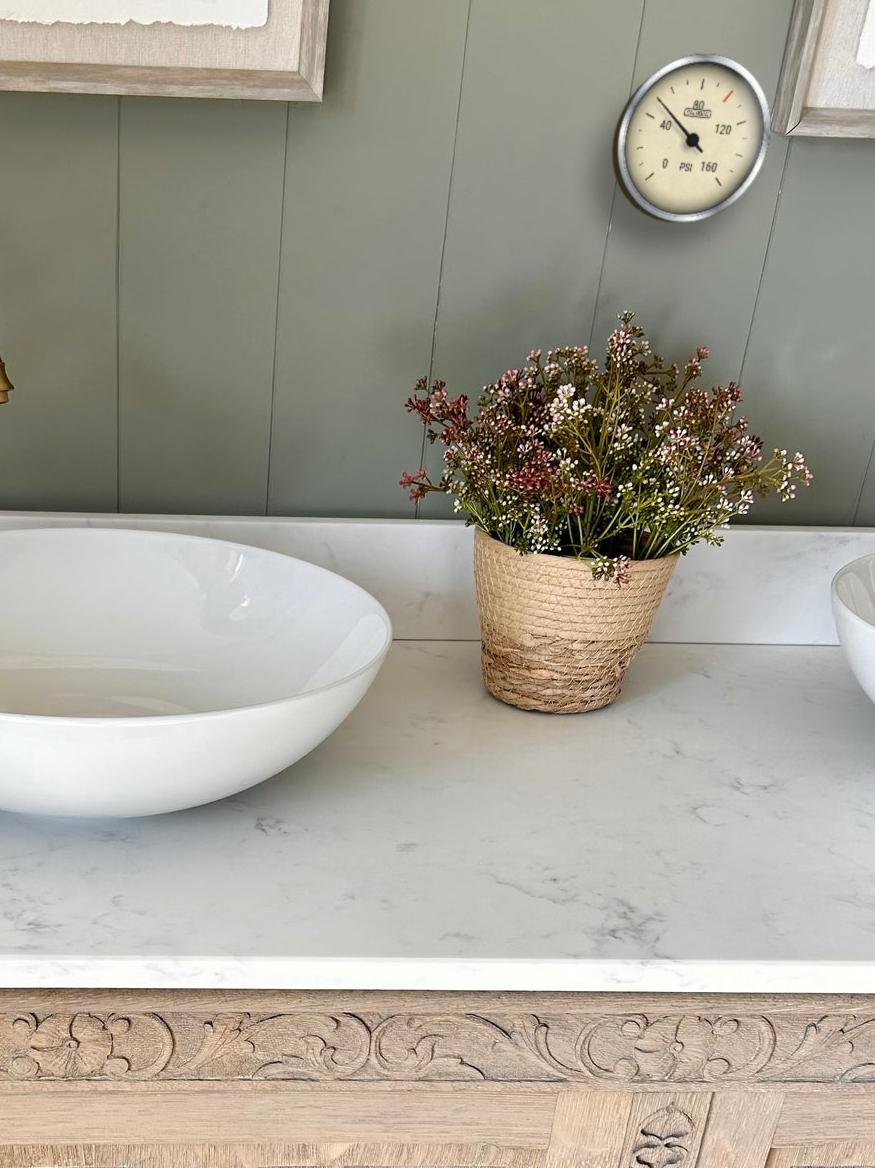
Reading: 50 psi
